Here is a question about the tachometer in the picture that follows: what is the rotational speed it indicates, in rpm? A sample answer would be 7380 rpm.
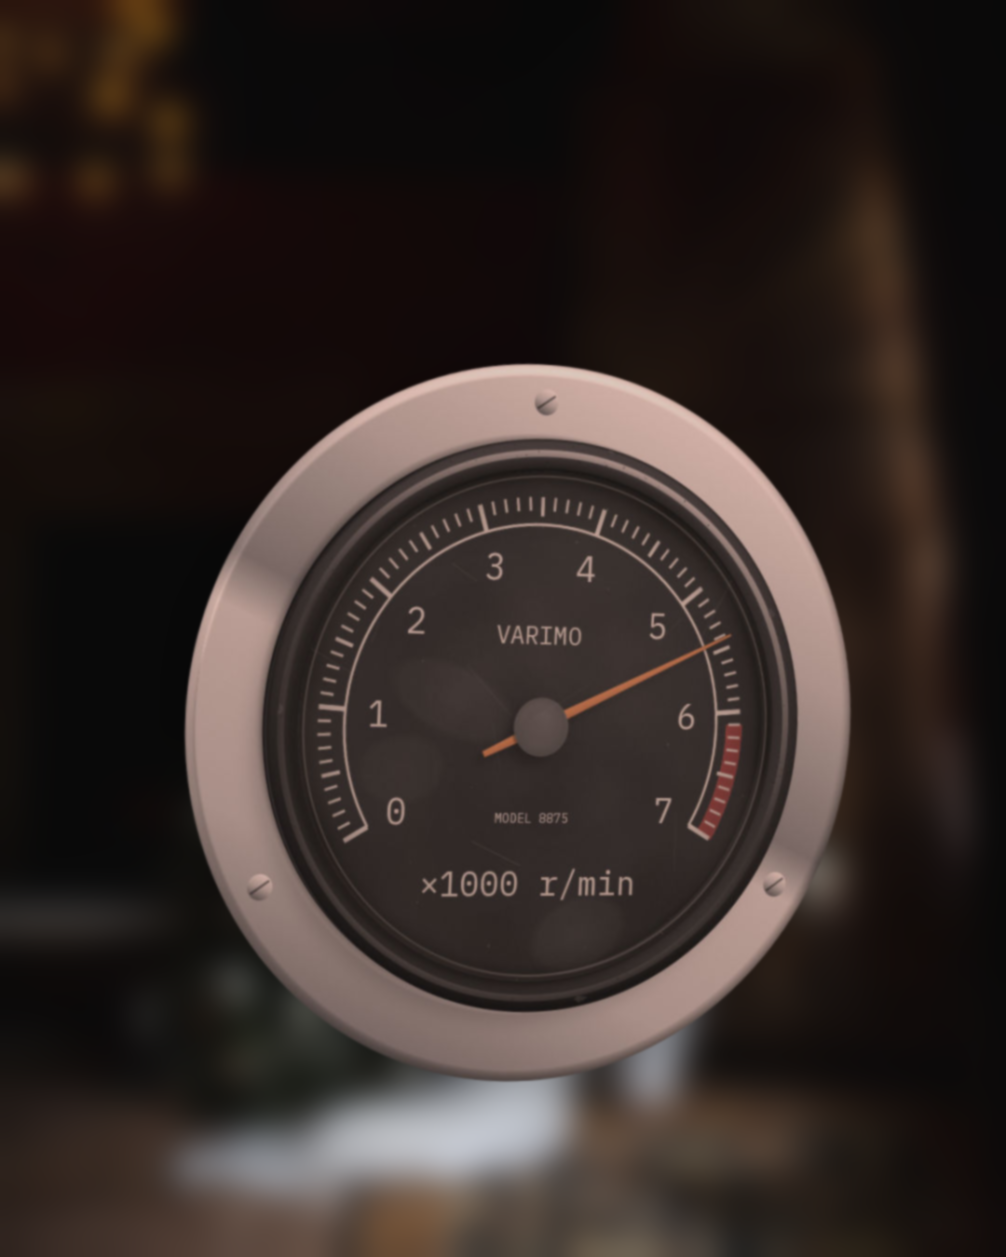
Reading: 5400 rpm
